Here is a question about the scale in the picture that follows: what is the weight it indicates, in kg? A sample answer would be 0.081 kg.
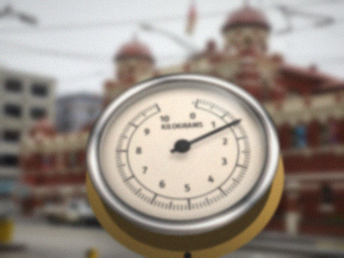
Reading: 1.5 kg
